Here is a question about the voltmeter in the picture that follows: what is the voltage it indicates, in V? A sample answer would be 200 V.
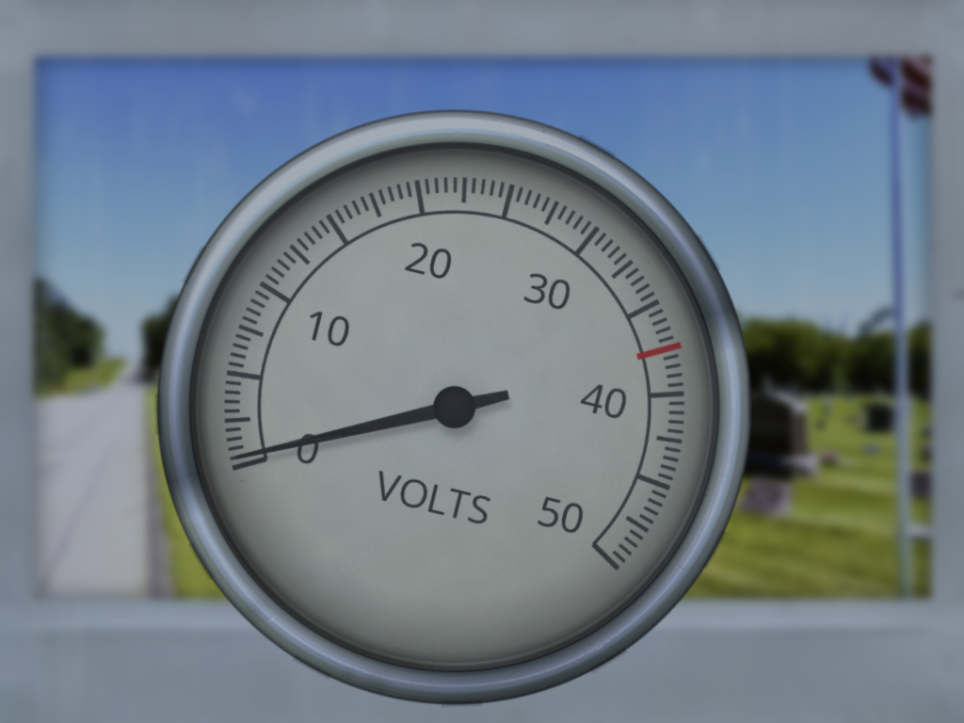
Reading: 0.5 V
